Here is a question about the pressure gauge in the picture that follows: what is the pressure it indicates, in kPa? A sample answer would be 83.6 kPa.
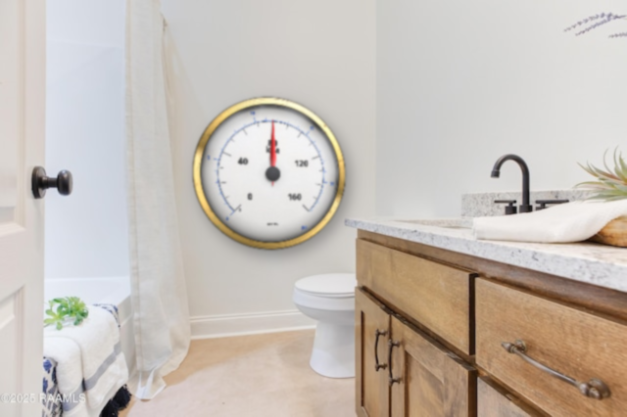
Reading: 80 kPa
